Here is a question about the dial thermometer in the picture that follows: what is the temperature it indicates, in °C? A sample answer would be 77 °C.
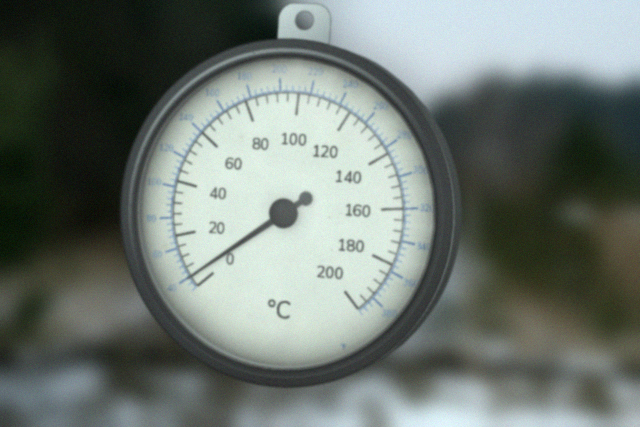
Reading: 4 °C
